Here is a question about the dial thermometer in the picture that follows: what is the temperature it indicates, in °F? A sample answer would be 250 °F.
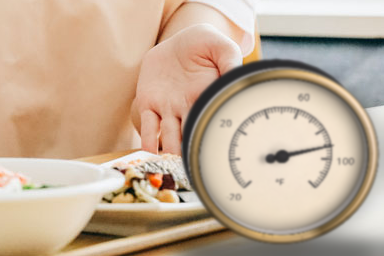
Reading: 90 °F
